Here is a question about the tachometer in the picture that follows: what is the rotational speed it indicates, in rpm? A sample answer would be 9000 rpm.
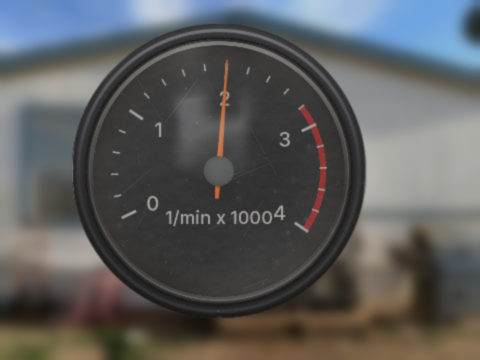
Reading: 2000 rpm
